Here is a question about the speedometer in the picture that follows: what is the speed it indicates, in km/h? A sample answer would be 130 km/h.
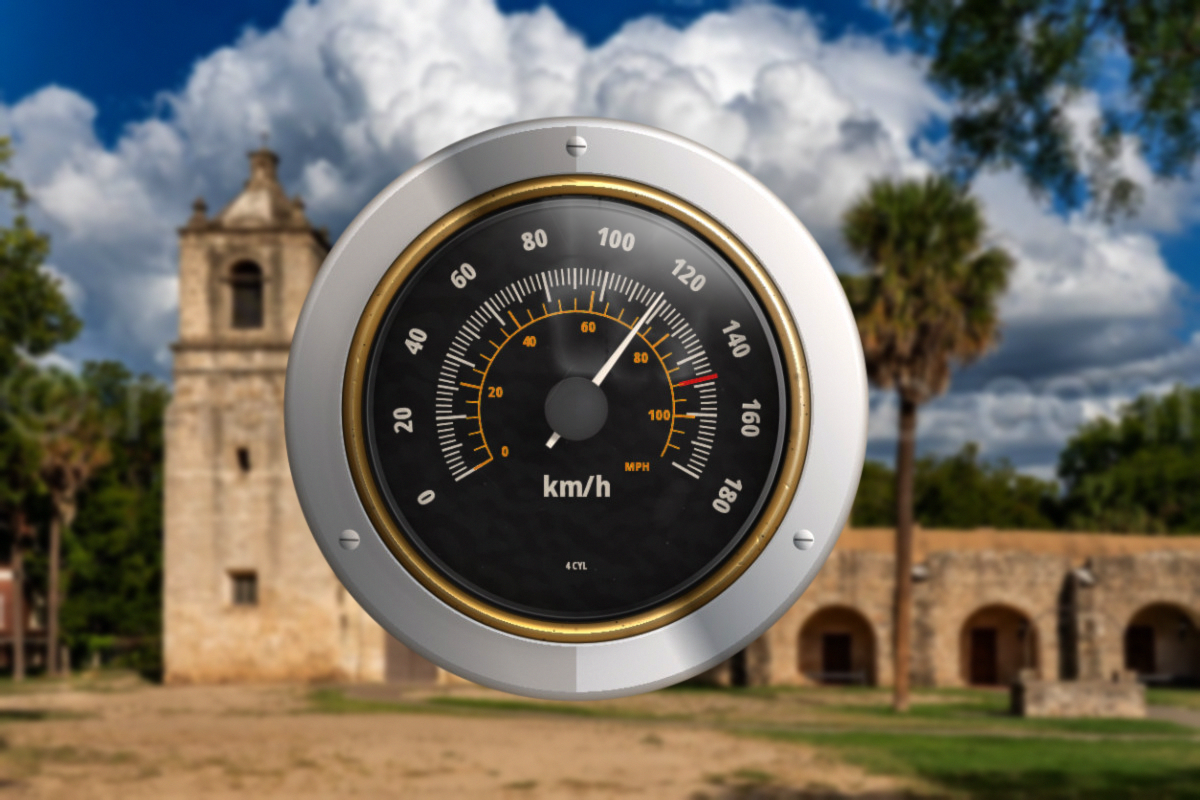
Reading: 118 km/h
